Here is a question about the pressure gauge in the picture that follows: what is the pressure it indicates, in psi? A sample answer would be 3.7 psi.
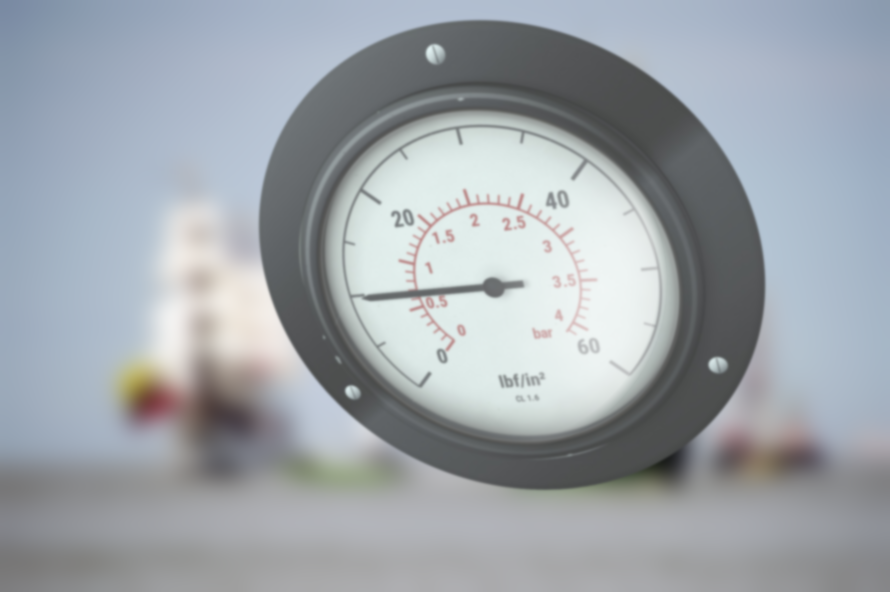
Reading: 10 psi
